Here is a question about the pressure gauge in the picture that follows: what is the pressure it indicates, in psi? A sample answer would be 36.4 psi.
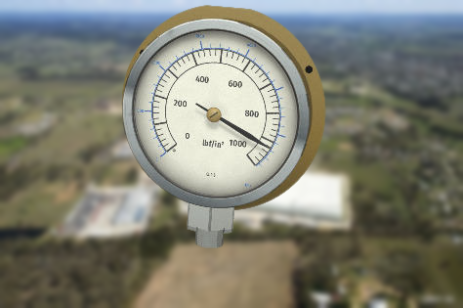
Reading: 920 psi
